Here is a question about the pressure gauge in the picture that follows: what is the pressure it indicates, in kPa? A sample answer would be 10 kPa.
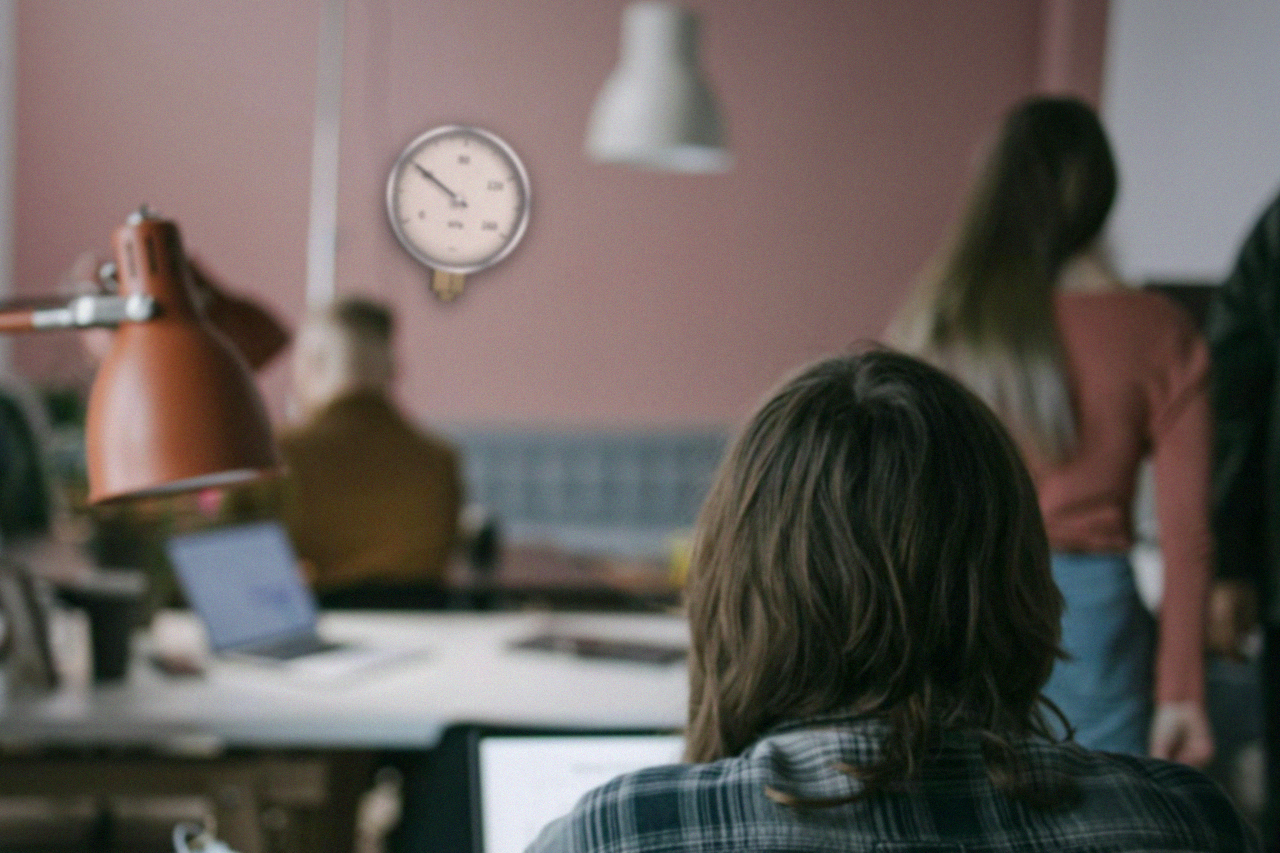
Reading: 40 kPa
